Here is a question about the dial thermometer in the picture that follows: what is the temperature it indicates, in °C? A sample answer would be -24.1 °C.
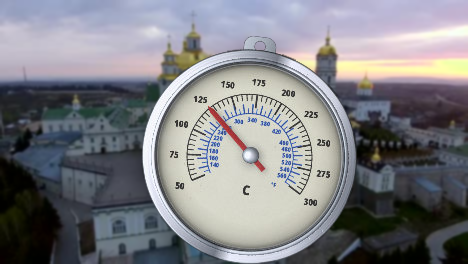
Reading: 125 °C
